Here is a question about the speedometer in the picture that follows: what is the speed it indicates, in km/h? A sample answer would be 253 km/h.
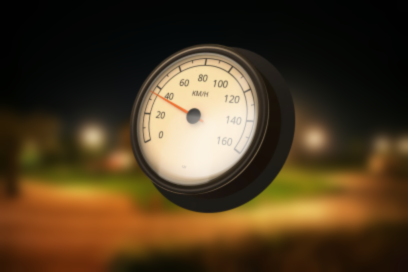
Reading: 35 km/h
